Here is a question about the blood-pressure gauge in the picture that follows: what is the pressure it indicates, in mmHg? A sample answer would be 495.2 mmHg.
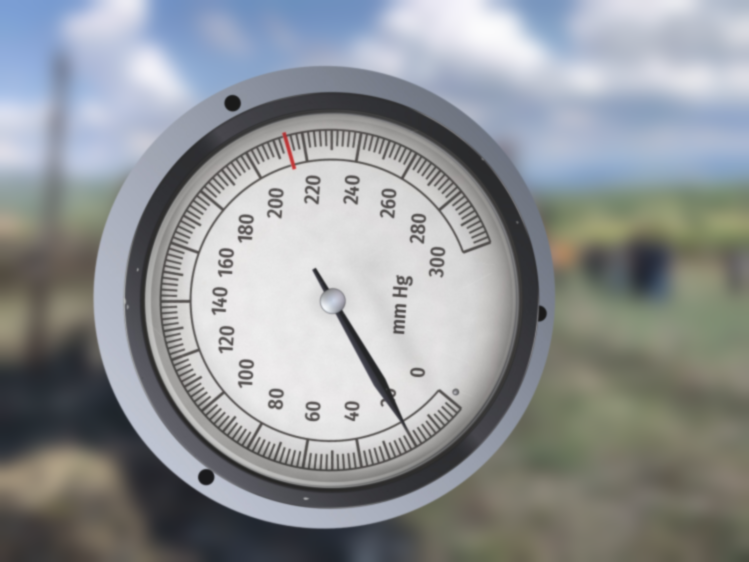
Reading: 20 mmHg
